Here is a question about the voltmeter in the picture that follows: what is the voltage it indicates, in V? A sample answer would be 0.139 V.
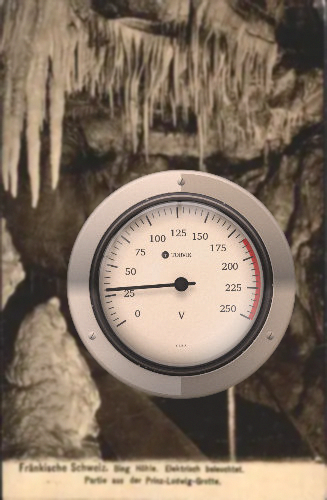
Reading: 30 V
